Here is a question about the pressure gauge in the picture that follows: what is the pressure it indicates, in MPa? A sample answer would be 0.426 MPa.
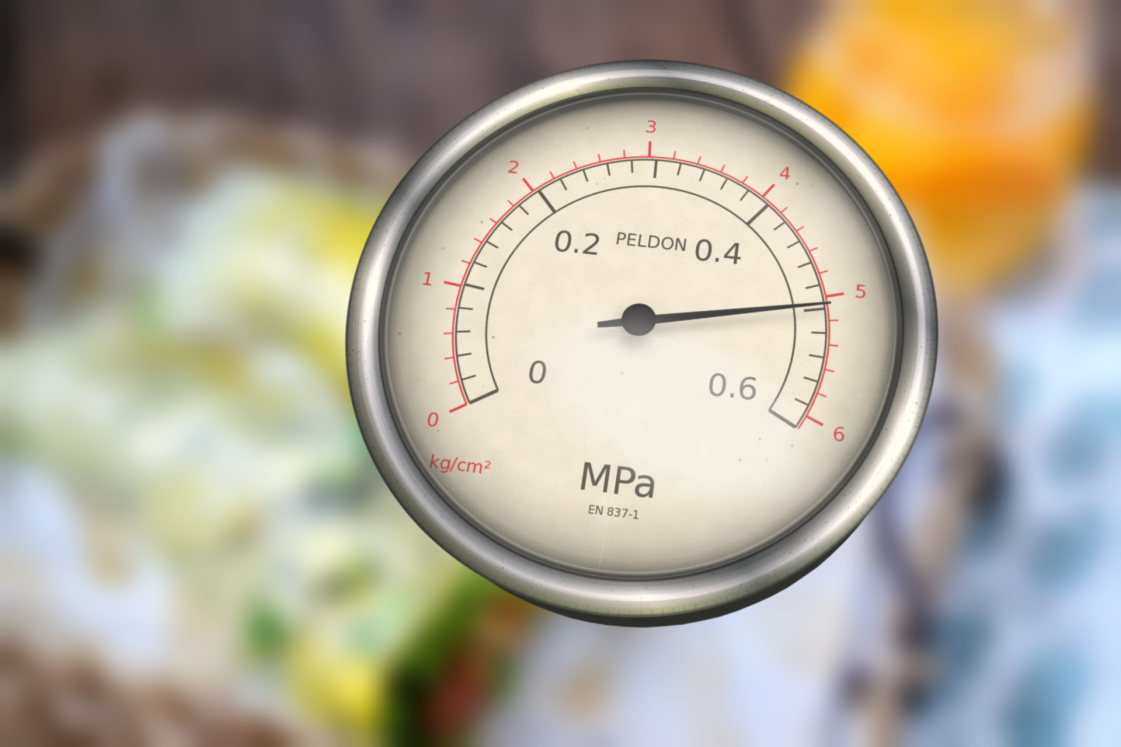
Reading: 0.5 MPa
